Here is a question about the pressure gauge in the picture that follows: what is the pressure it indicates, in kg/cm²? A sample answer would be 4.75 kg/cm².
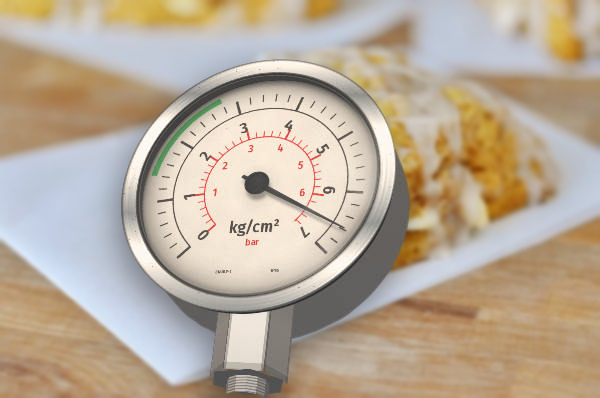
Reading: 6.6 kg/cm²
